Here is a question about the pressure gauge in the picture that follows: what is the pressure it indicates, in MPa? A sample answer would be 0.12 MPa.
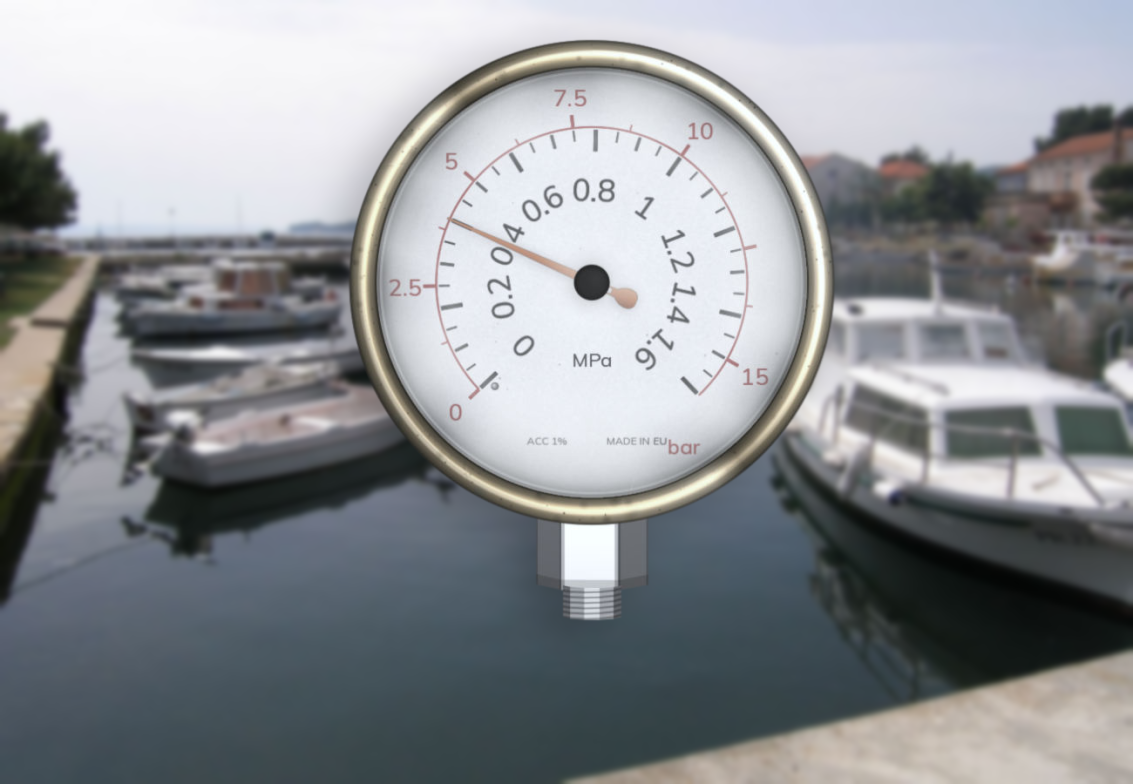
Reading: 0.4 MPa
